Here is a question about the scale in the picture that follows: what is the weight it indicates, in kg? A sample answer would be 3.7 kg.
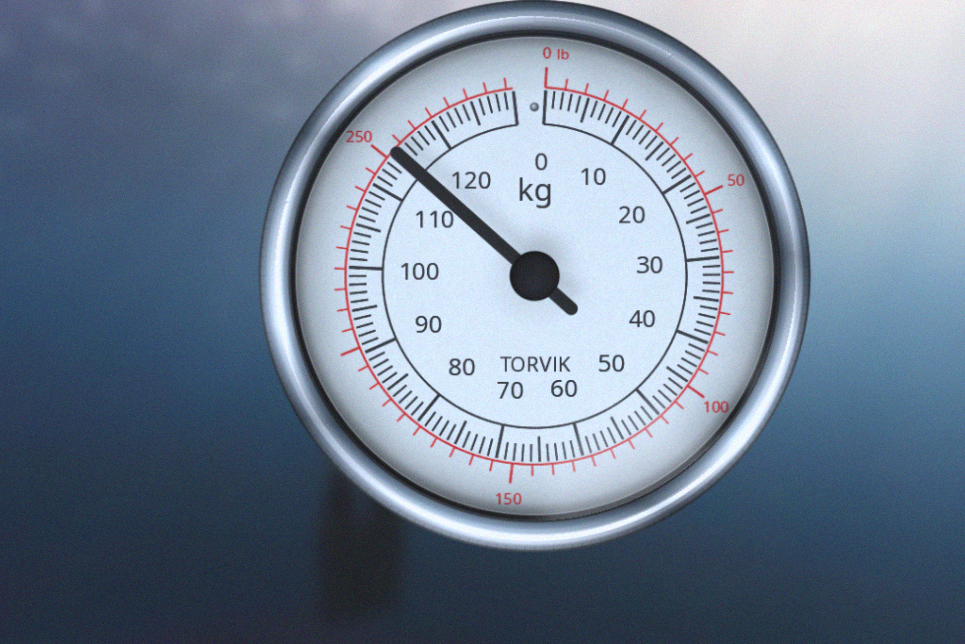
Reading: 114.5 kg
